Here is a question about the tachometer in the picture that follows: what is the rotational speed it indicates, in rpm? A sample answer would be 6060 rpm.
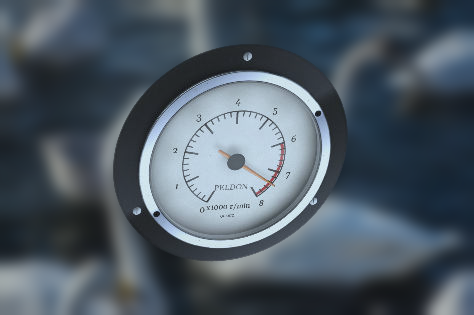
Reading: 7400 rpm
